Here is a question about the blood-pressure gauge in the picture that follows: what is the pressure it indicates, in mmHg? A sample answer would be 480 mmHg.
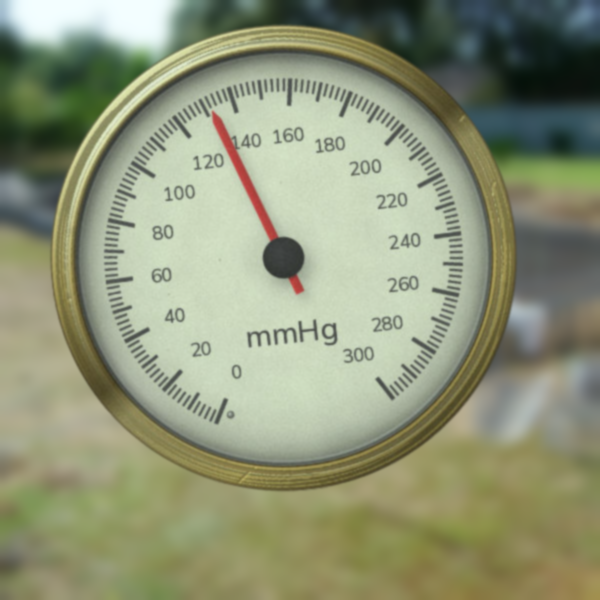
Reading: 132 mmHg
